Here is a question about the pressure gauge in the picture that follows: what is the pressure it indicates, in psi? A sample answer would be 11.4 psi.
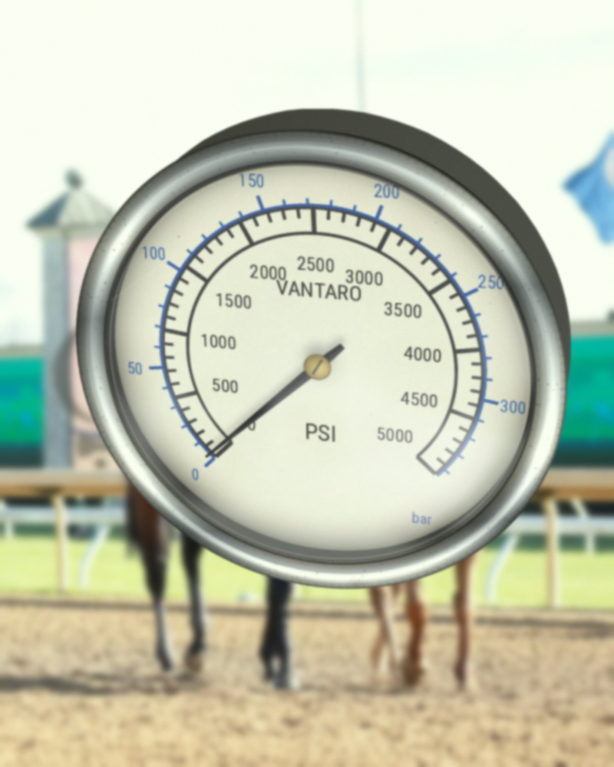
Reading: 50 psi
